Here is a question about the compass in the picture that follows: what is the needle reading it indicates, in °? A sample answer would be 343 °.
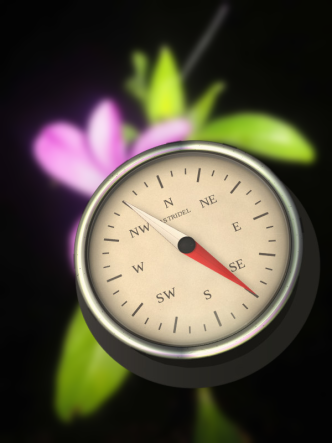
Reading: 150 °
